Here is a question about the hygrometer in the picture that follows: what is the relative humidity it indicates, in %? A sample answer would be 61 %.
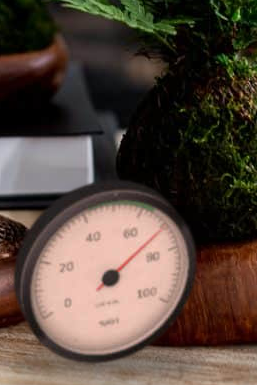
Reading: 70 %
